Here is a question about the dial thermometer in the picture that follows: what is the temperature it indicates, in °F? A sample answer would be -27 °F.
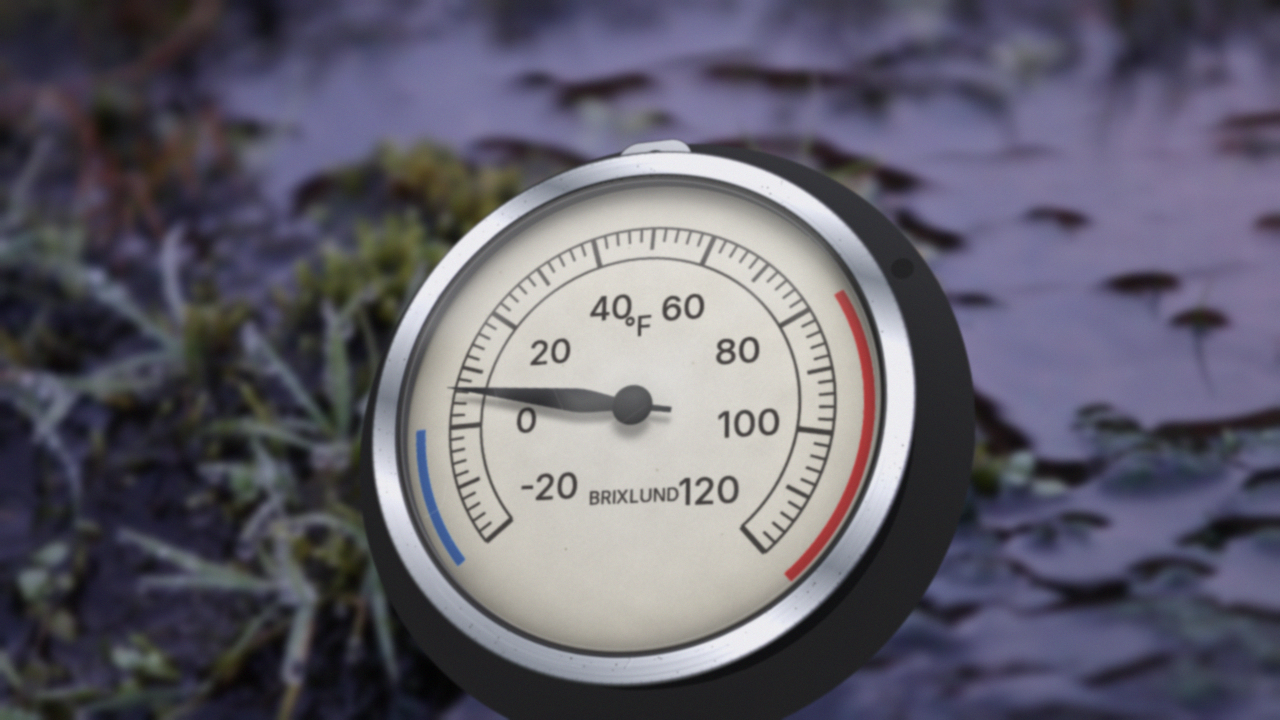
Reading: 6 °F
